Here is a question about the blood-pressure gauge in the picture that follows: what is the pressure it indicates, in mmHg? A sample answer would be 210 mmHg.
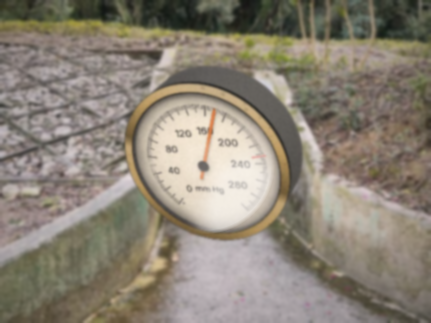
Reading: 170 mmHg
